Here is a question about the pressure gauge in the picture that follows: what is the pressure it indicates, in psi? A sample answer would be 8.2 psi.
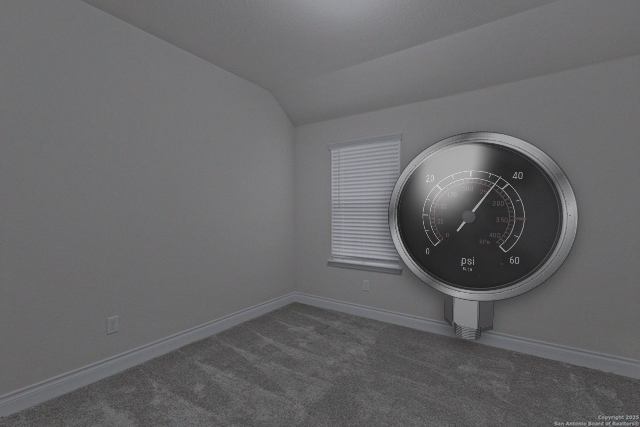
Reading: 37.5 psi
